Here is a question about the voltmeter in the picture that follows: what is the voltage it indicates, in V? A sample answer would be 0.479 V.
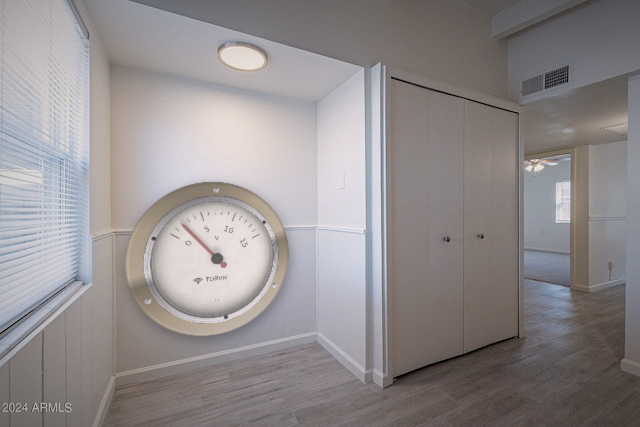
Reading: 2 V
